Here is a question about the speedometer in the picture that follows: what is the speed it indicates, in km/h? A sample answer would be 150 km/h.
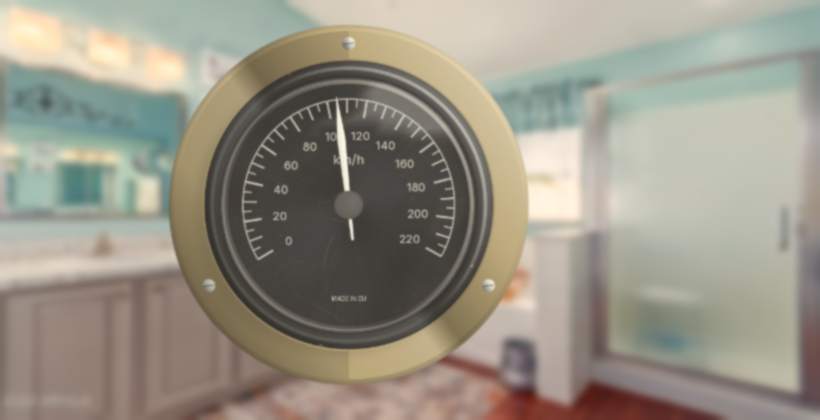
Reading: 105 km/h
